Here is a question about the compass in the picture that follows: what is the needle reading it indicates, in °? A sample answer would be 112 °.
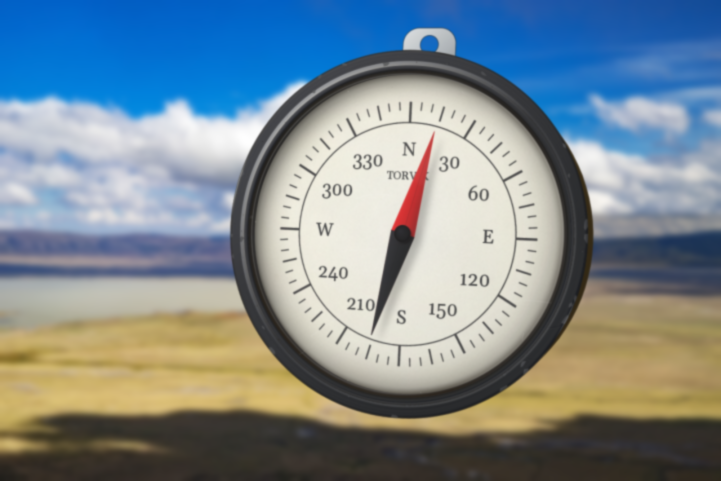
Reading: 15 °
